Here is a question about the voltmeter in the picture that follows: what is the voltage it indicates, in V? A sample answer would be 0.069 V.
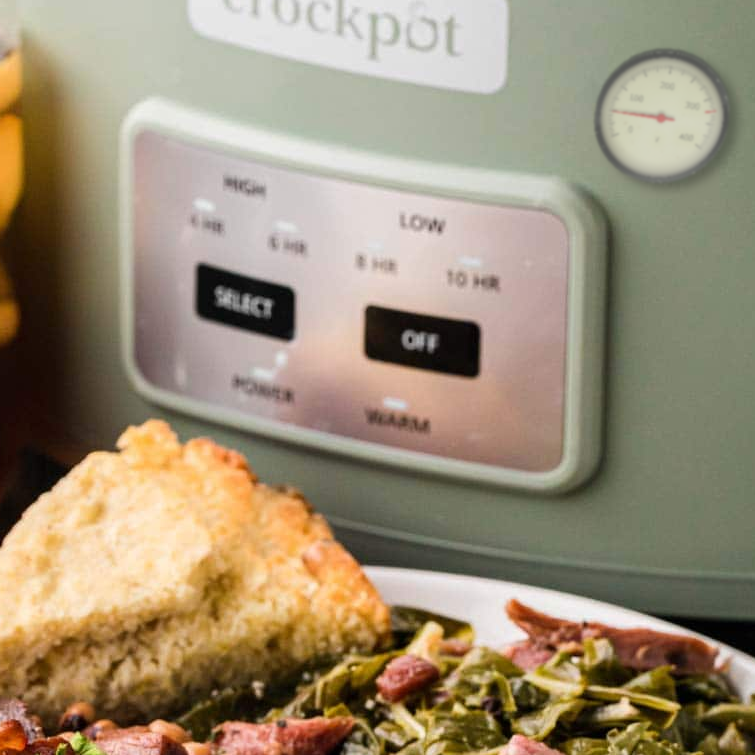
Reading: 50 V
